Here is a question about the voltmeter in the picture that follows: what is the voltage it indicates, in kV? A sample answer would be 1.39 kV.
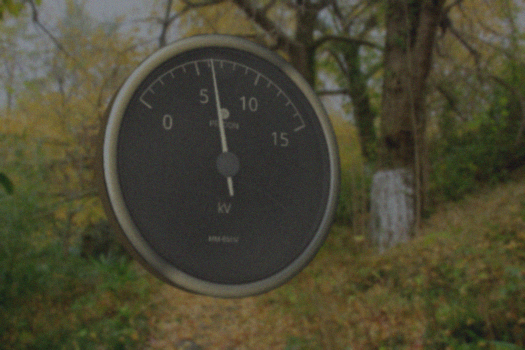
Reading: 6 kV
